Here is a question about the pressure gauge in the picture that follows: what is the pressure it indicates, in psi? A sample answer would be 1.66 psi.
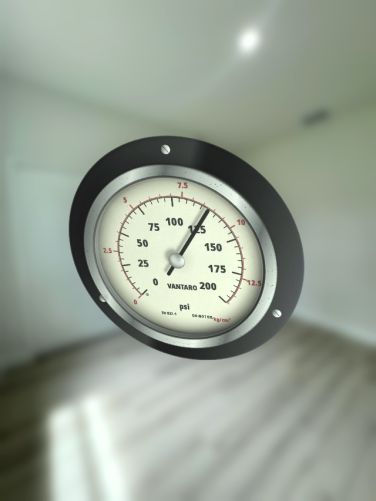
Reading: 125 psi
